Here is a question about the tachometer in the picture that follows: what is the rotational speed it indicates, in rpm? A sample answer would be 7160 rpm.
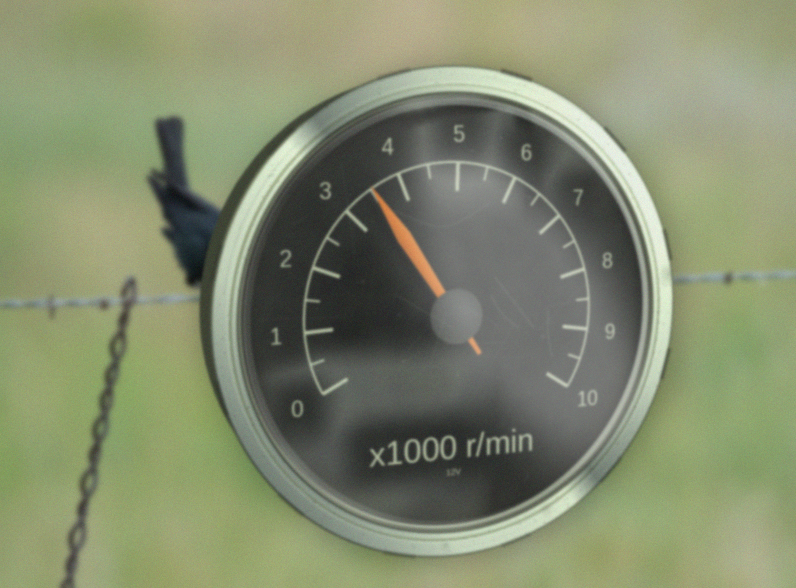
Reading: 3500 rpm
